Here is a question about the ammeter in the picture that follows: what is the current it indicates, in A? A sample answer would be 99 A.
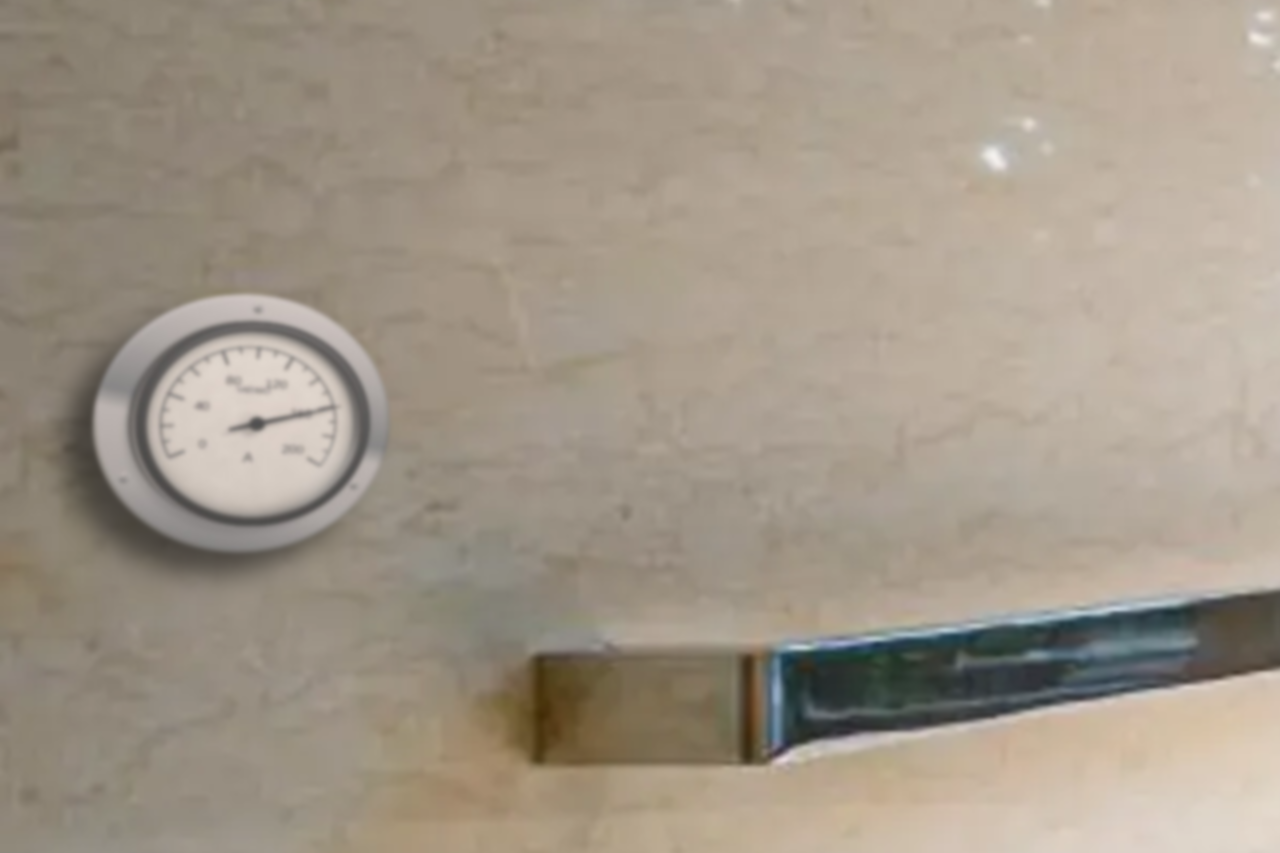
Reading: 160 A
